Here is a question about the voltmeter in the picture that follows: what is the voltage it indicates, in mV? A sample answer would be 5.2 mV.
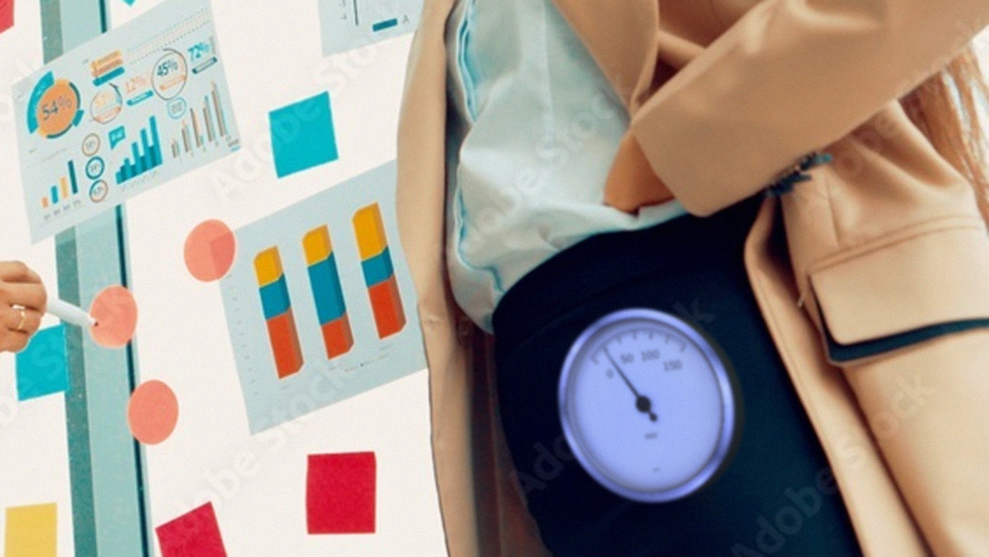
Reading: 25 mV
